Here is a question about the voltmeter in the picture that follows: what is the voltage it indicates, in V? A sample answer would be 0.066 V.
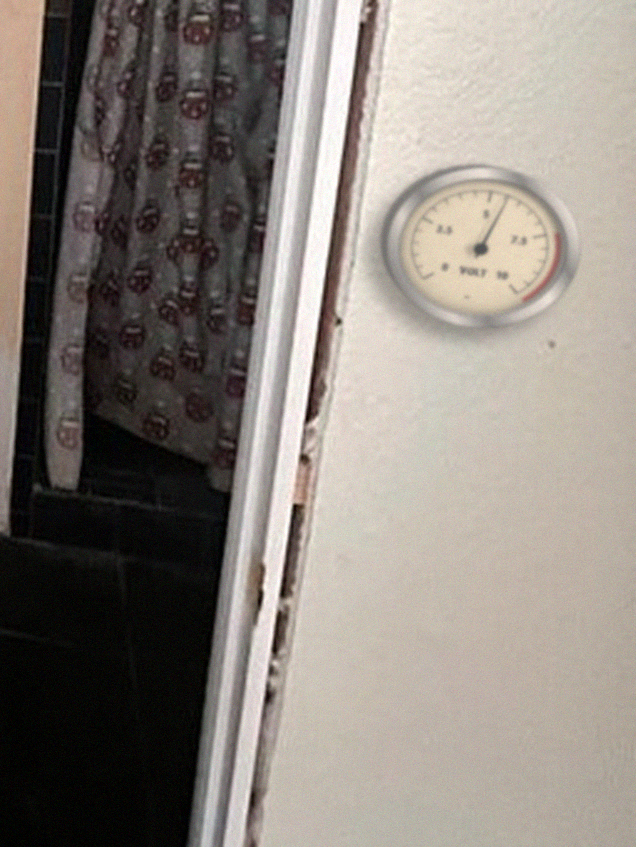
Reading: 5.5 V
